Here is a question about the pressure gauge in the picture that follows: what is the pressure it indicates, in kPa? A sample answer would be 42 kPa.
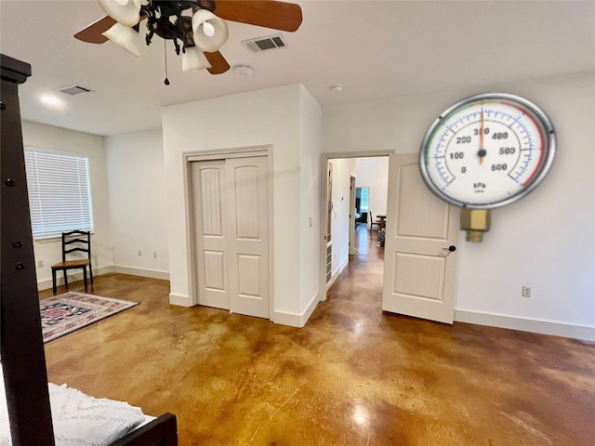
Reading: 300 kPa
